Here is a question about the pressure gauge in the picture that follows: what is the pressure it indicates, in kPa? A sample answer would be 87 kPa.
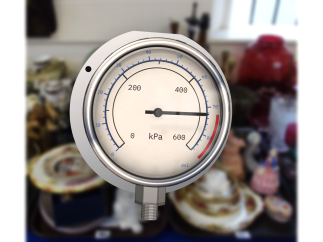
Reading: 500 kPa
